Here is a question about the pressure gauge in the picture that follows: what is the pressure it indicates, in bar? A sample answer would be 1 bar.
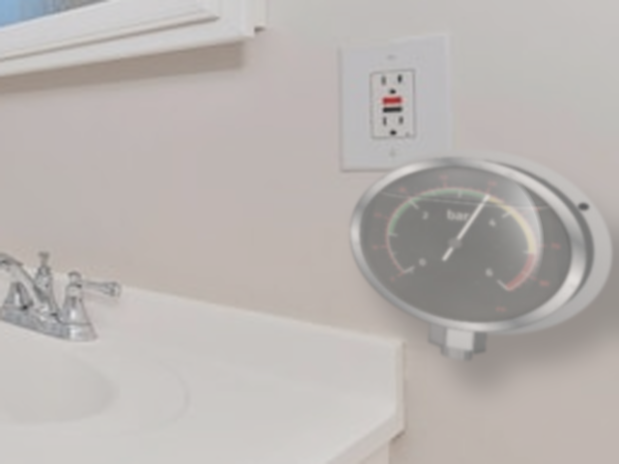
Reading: 3.5 bar
